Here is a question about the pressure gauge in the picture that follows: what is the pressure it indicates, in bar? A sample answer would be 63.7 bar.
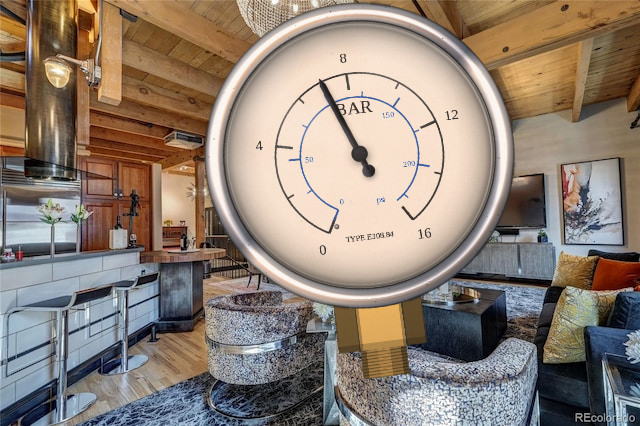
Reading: 7 bar
